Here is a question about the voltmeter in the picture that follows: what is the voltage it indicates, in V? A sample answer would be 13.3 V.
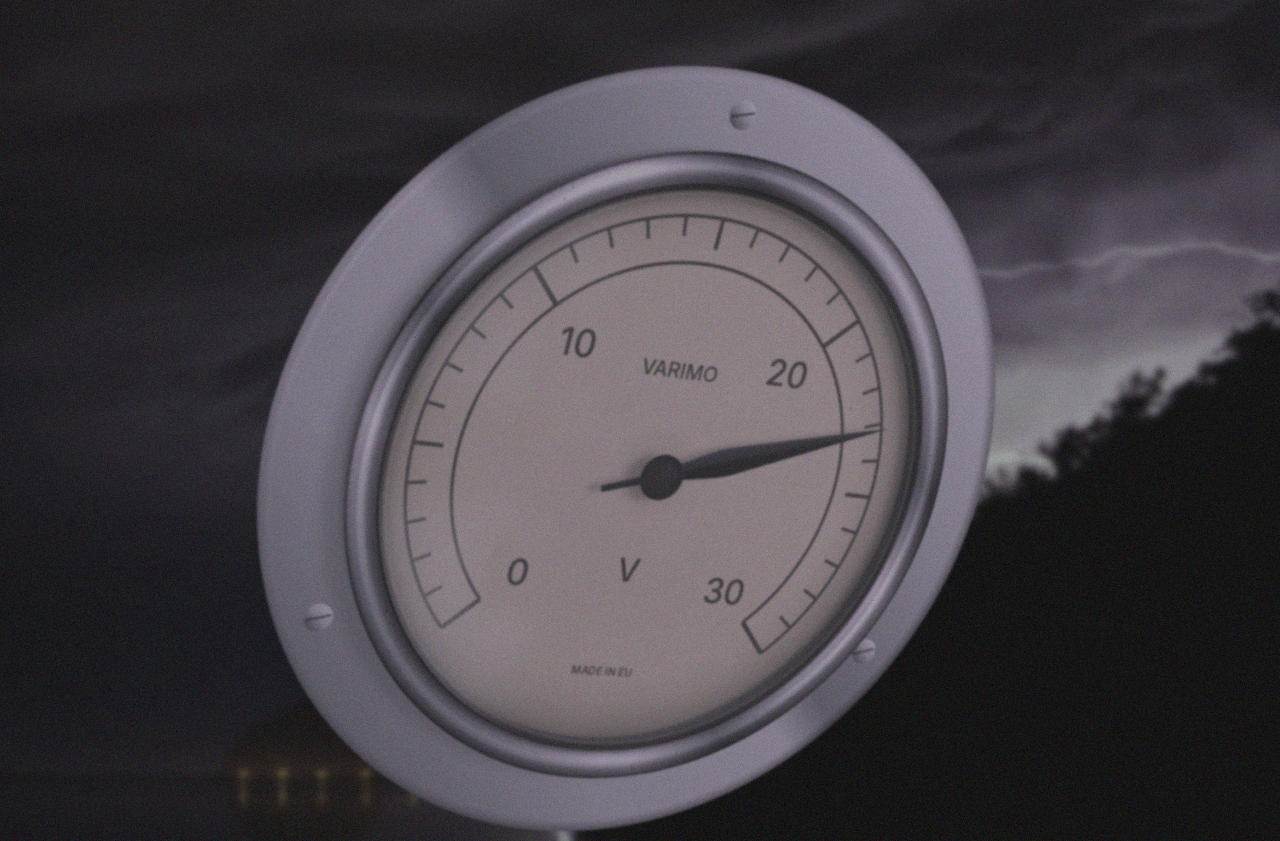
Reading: 23 V
